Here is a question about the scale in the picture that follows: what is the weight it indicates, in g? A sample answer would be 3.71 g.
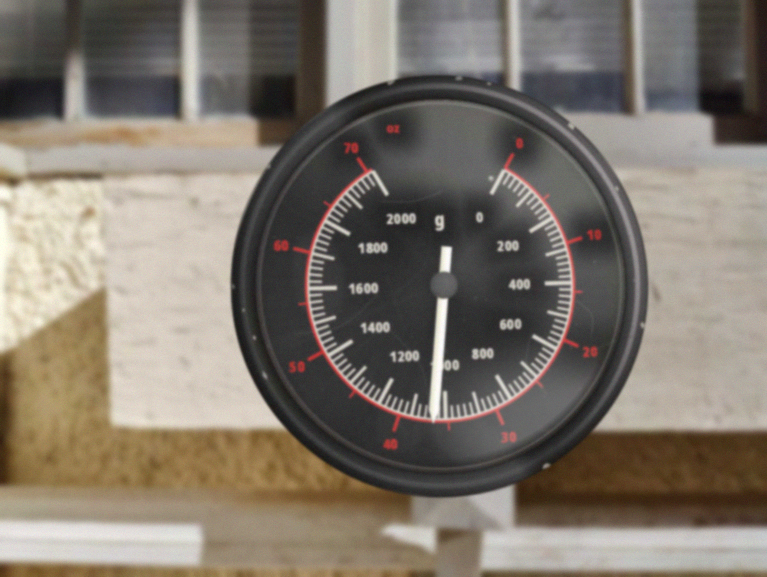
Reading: 1040 g
